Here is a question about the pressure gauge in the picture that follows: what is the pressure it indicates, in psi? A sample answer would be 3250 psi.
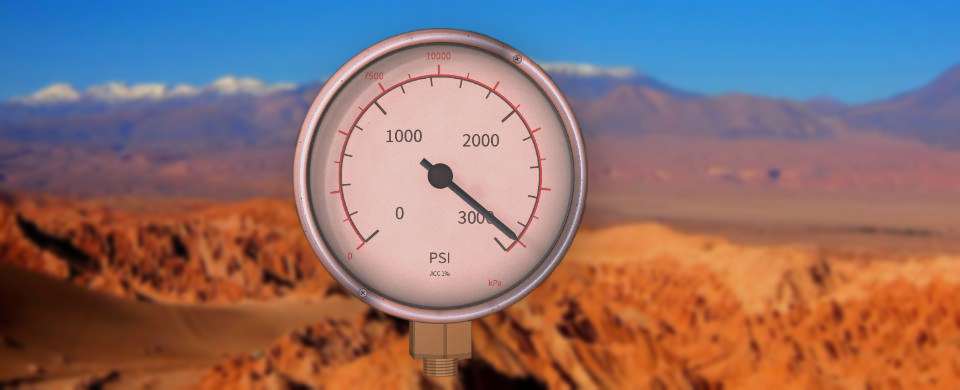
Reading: 2900 psi
